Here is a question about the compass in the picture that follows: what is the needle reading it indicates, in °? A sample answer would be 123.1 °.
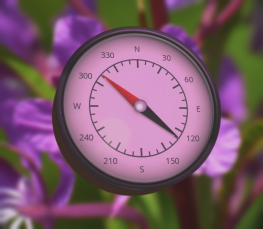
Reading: 310 °
